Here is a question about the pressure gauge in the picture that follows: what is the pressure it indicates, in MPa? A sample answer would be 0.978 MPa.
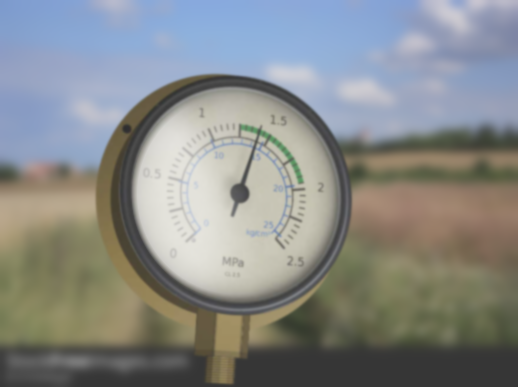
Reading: 1.4 MPa
